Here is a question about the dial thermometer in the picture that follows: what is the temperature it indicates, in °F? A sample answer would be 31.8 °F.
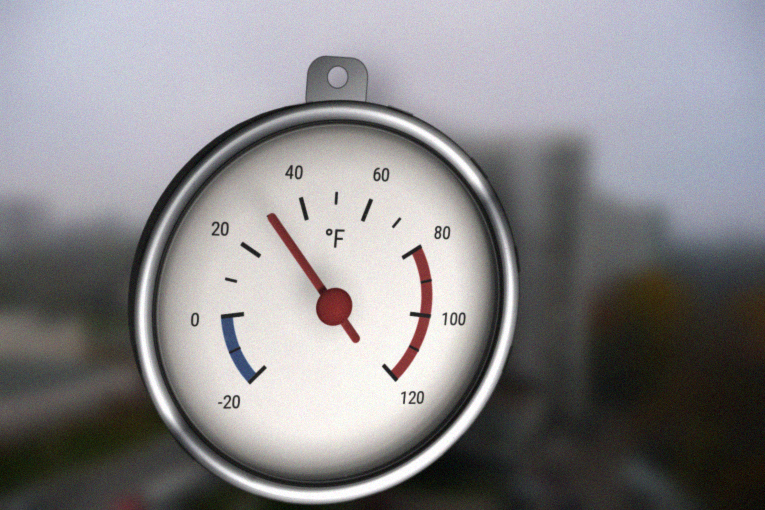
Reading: 30 °F
